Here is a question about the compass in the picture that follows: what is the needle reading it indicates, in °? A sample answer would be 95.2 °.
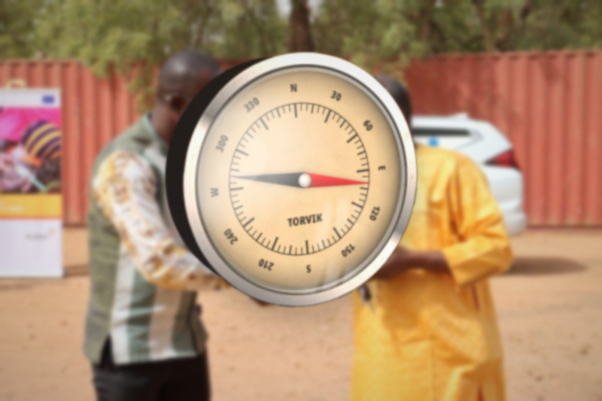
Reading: 100 °
